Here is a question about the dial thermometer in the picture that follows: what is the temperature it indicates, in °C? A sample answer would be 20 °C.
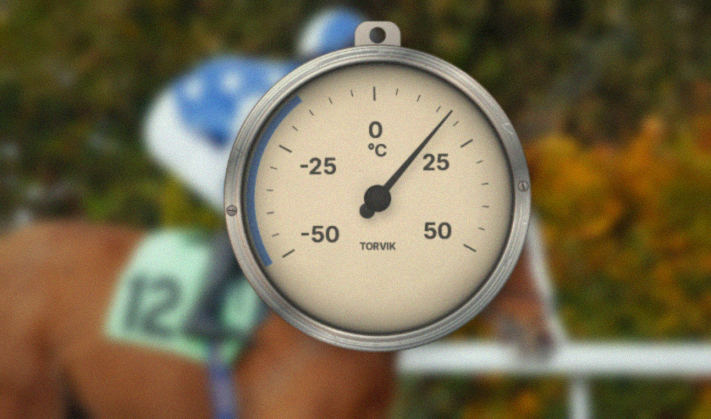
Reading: 17.5 °C
